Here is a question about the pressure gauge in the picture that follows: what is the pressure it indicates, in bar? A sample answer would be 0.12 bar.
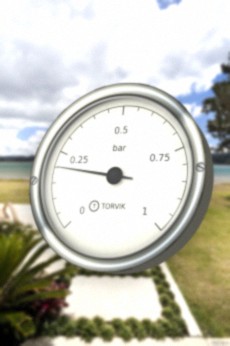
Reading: 0.2 bar
